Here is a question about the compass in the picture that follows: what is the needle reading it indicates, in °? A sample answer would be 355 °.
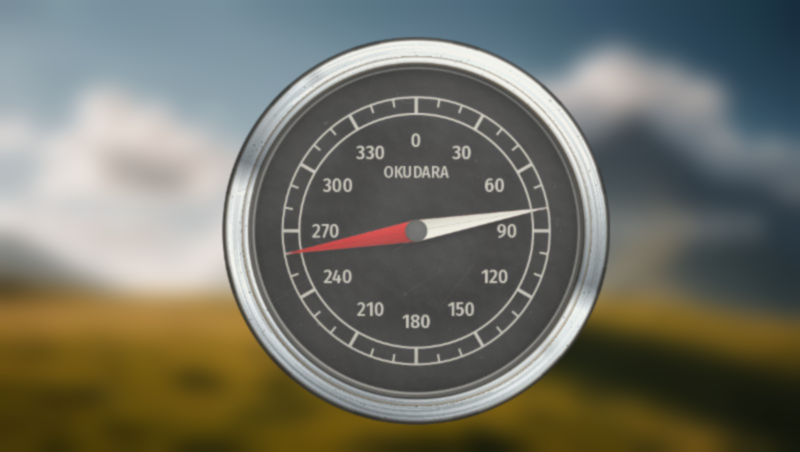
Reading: 260 °
